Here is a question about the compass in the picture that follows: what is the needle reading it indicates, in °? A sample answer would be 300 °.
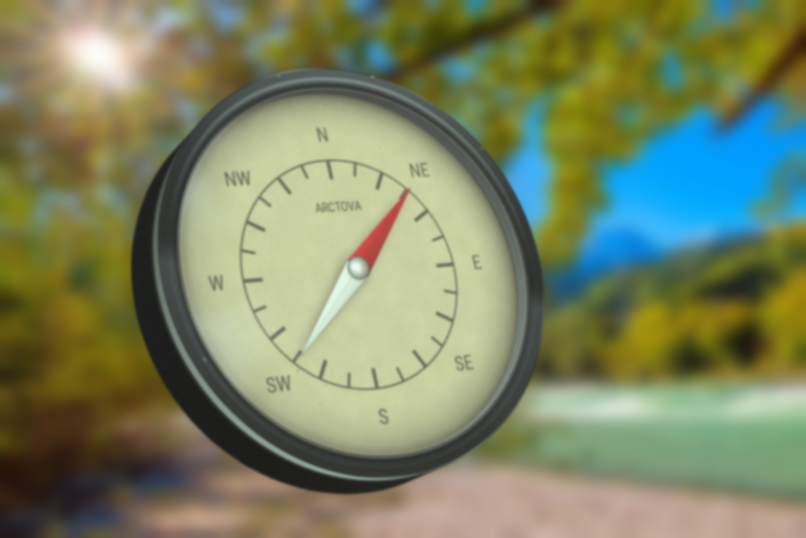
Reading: 45 °
